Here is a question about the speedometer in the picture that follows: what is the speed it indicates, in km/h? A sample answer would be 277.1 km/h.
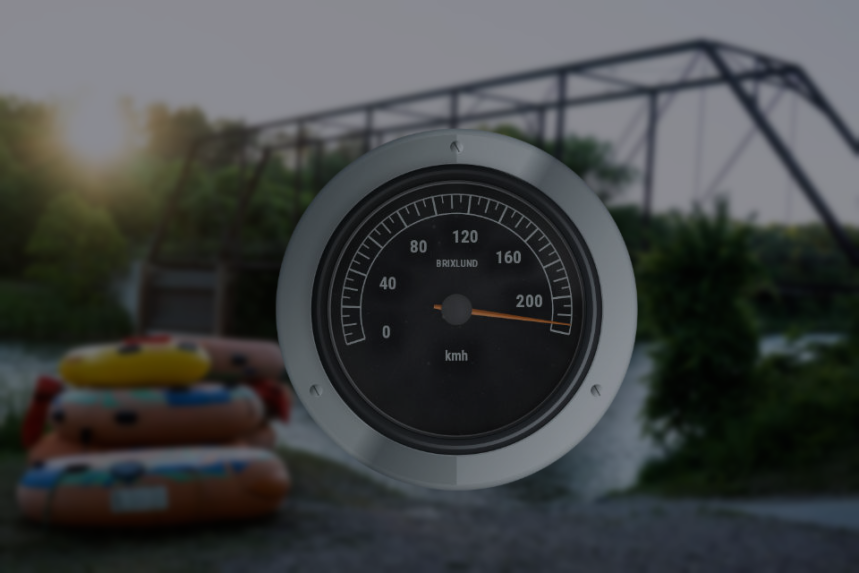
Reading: 215 km/h
